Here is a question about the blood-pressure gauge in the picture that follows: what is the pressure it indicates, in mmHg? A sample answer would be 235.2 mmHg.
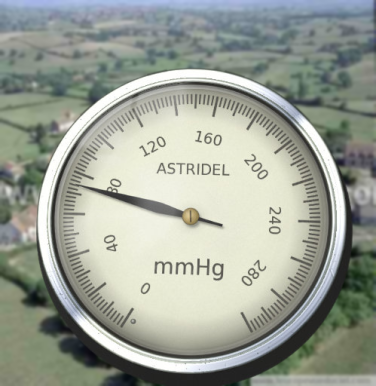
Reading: 74 mmHg
